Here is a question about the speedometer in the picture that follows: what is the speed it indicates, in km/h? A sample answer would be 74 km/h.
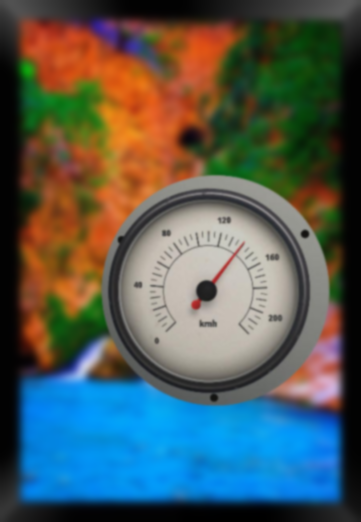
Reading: 140 km/h
